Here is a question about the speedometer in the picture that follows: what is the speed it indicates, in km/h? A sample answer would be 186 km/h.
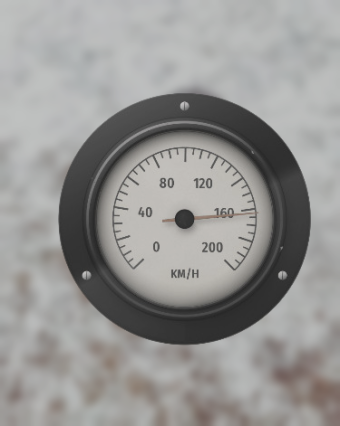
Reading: 162.5 km/h
